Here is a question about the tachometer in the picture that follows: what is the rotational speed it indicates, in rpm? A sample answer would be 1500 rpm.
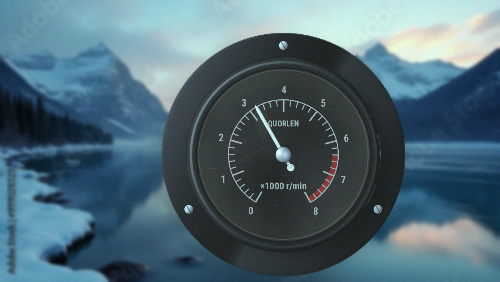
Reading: 3200 rpm
